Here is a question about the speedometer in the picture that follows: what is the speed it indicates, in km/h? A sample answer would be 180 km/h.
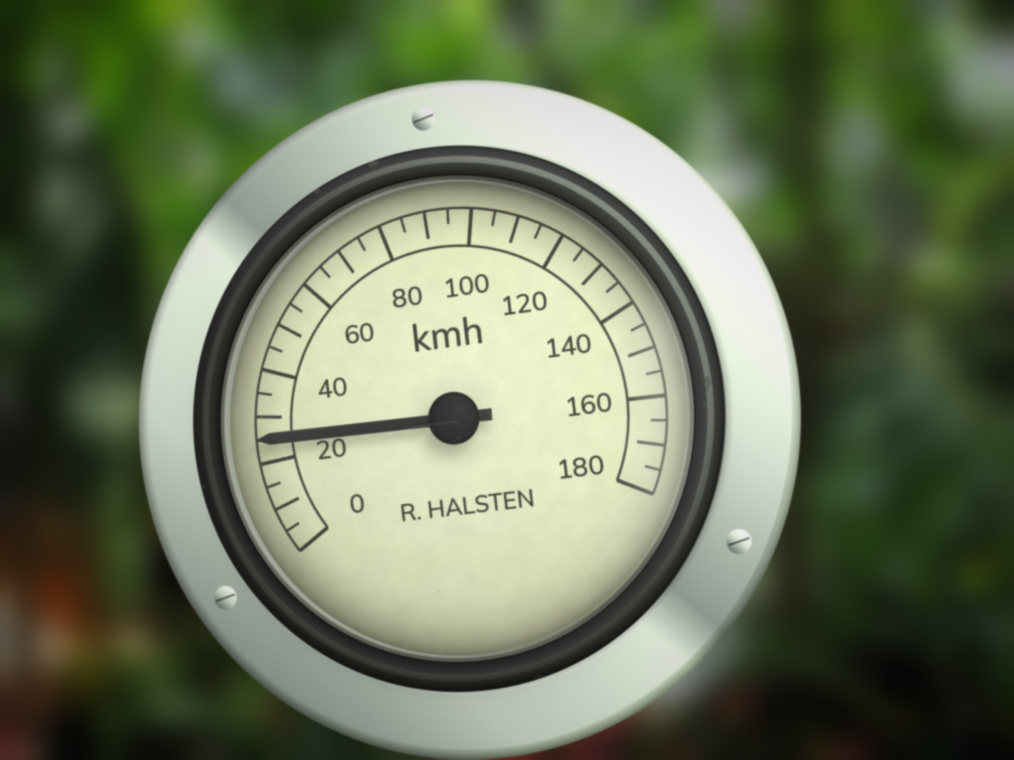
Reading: 25 km/h
